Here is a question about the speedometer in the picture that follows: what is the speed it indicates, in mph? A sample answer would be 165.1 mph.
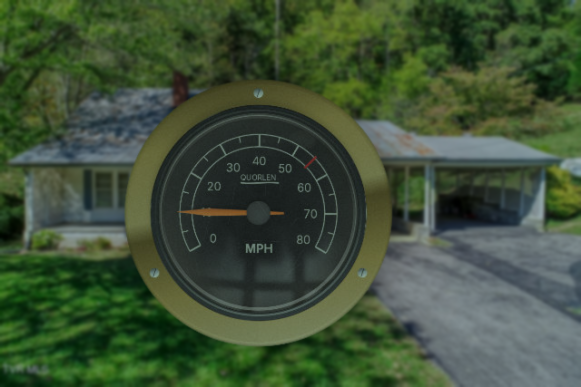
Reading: 10 mph
